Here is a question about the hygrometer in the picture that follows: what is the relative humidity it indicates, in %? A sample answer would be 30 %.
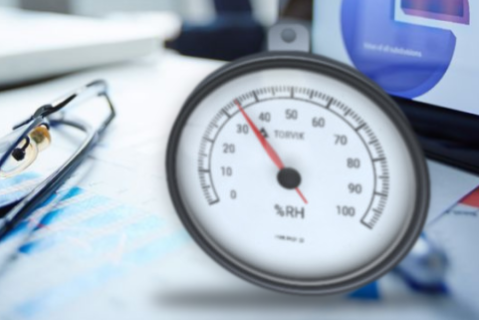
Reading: 35 %
